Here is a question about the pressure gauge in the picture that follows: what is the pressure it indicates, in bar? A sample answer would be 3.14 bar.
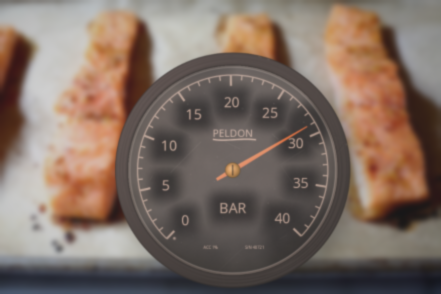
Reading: 29 bar
